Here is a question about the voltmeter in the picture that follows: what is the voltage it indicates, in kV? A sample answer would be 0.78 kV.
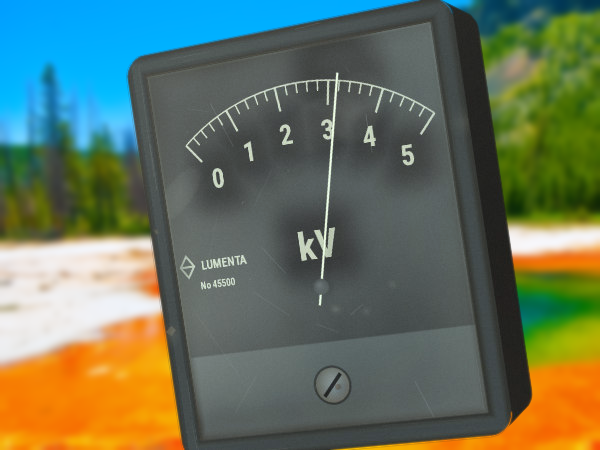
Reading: 3.2 kV
